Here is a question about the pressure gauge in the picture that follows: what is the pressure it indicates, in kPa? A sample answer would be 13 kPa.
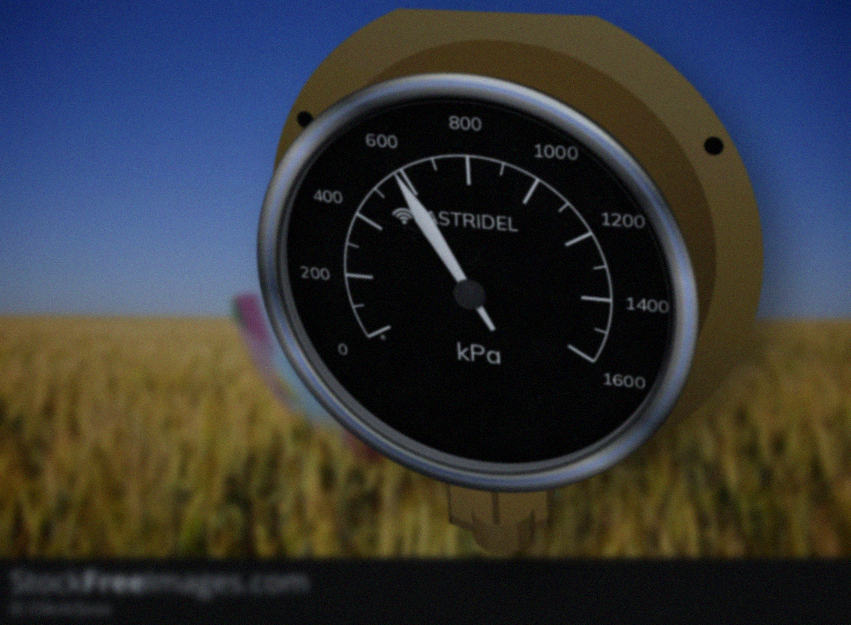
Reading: 600 kPa
